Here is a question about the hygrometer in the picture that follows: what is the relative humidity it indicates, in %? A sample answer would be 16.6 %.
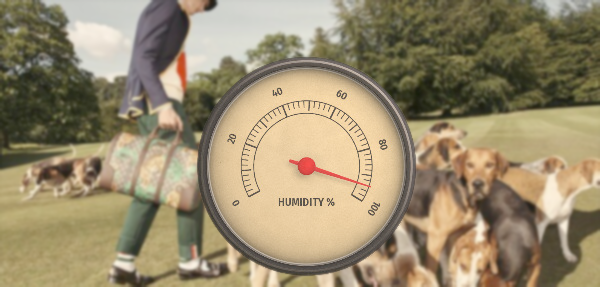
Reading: 94 %
